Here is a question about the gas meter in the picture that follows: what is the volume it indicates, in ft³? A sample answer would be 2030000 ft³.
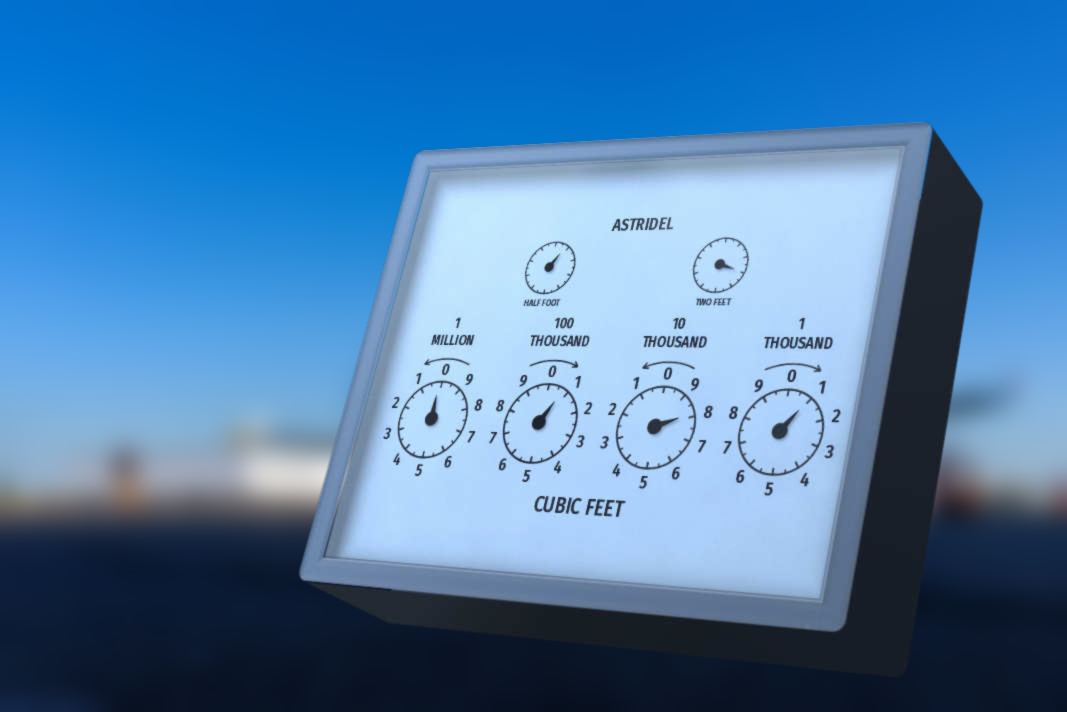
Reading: 8100 ft³
